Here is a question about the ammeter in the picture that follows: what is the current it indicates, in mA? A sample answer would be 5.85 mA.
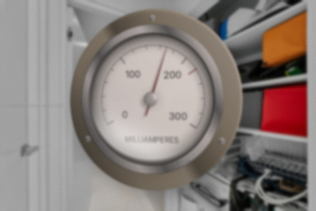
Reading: 170 mA
